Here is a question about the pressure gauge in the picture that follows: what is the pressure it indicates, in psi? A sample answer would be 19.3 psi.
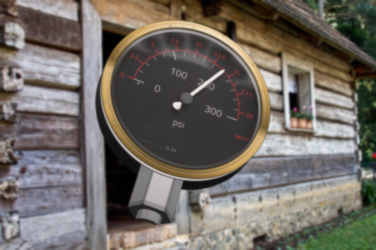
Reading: 200 psi
